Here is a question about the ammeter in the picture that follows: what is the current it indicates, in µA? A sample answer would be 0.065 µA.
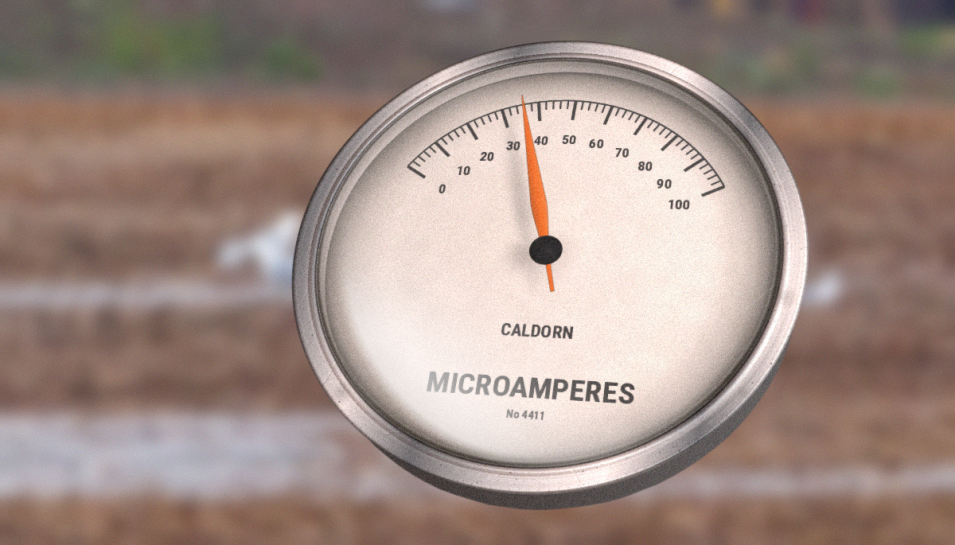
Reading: 36 µA
